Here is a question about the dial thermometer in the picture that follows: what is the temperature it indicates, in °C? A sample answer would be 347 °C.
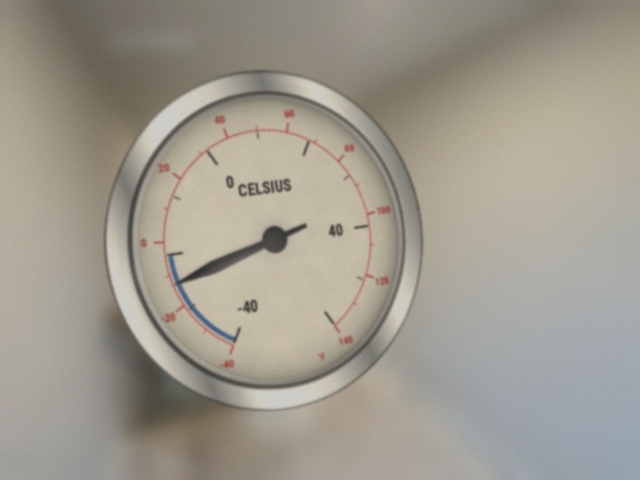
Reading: -25 °C
